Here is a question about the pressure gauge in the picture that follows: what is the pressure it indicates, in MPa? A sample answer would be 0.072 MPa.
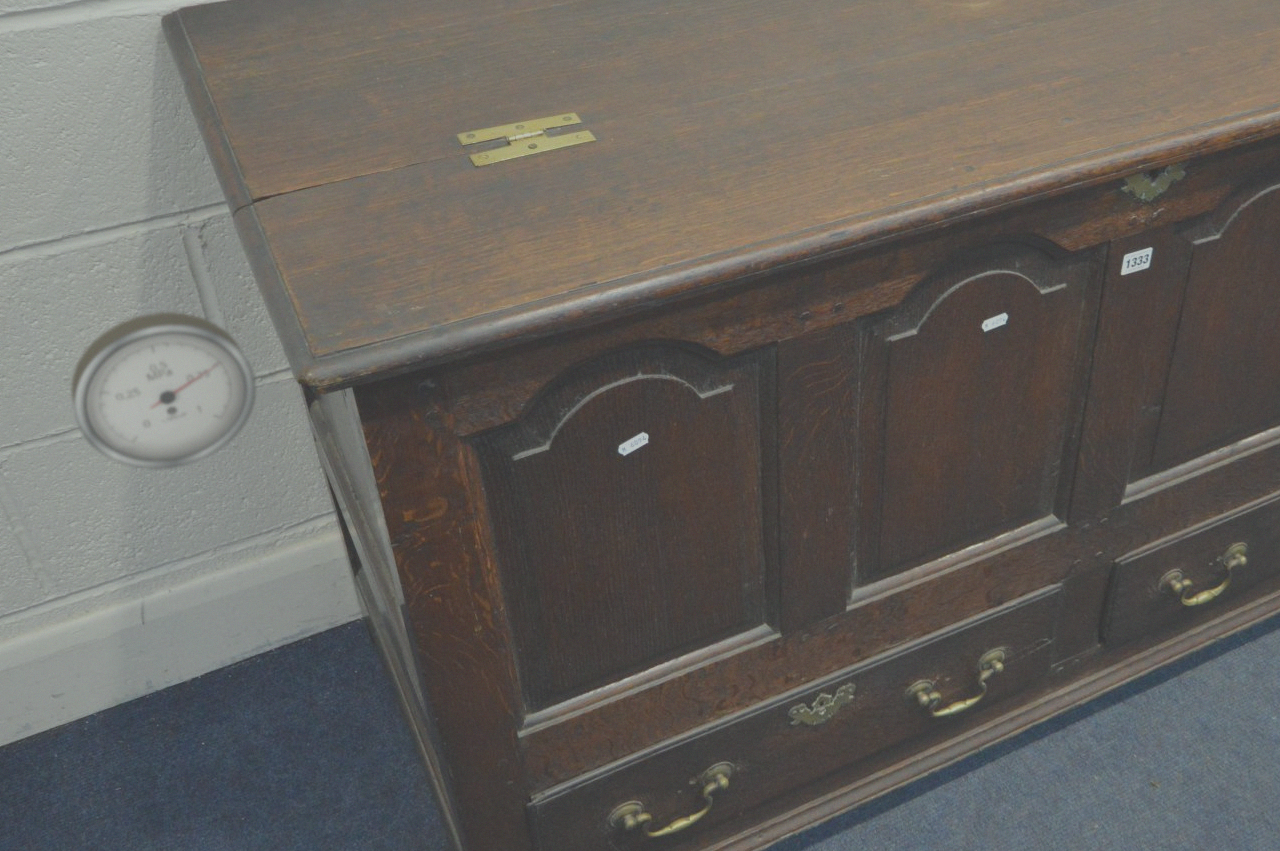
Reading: 0.75 MPa
